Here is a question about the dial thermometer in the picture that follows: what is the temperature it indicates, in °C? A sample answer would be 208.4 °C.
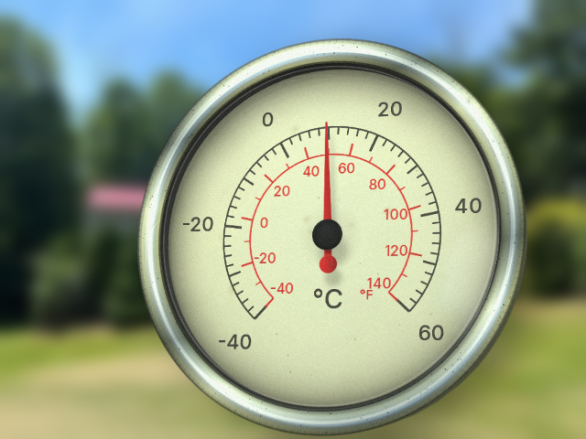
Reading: 10 °C
